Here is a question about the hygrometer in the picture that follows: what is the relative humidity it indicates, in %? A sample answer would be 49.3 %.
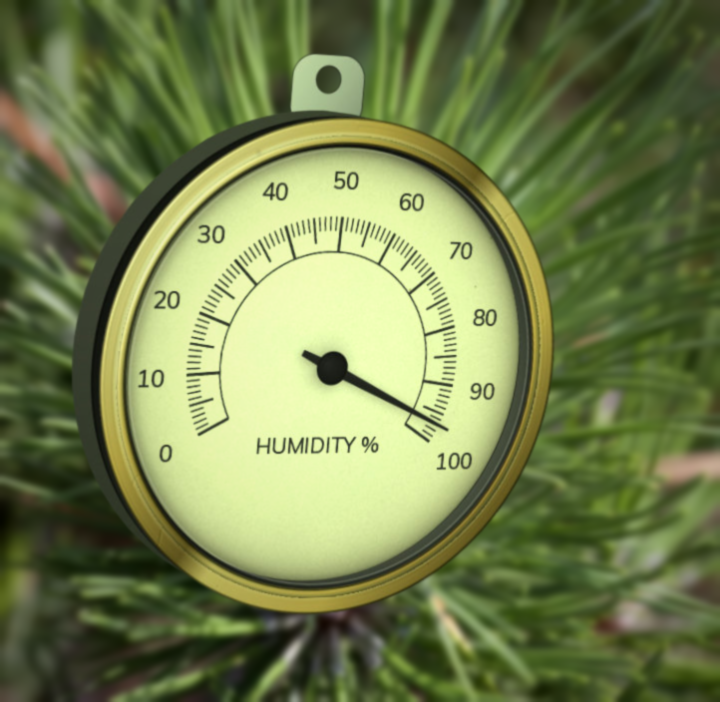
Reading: 97 %
